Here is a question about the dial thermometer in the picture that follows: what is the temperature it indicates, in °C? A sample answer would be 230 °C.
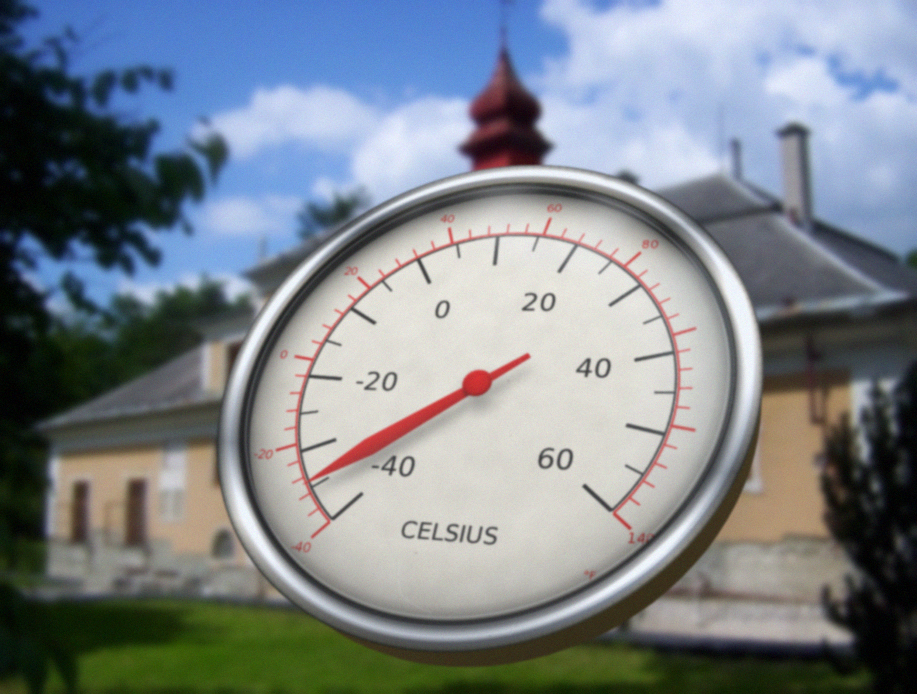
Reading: -35 °C
